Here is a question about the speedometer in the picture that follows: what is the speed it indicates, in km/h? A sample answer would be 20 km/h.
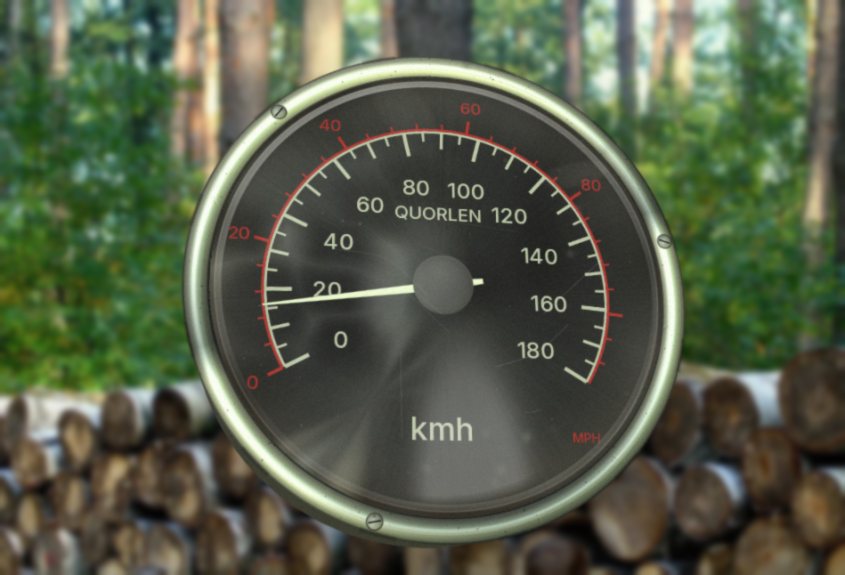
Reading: 15 km/h
